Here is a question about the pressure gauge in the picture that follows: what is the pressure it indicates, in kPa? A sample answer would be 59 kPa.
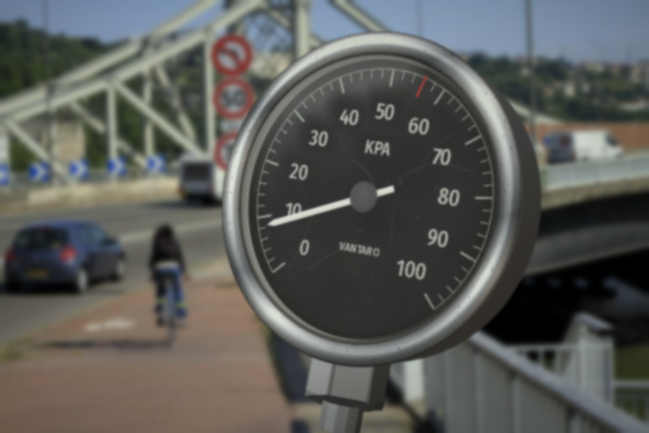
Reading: 8 kPa
